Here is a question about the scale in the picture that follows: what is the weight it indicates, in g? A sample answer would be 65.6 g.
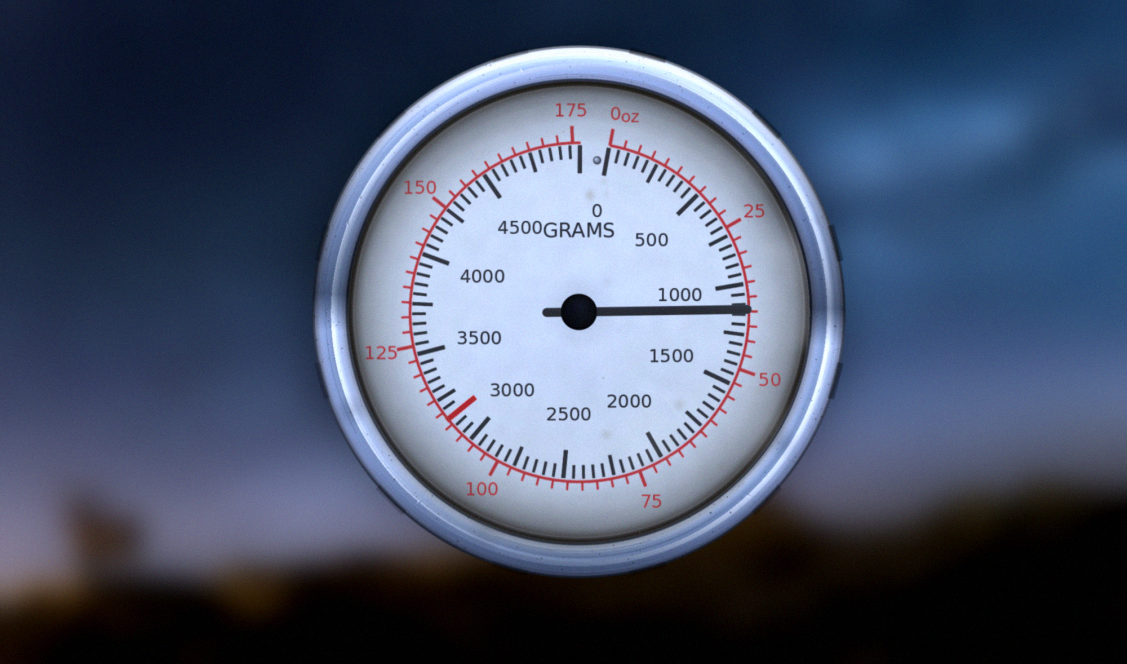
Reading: 1125 g
